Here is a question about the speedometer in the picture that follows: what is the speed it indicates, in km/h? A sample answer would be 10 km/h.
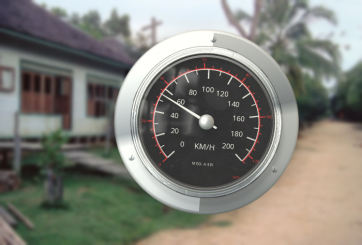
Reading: 55 km/h
